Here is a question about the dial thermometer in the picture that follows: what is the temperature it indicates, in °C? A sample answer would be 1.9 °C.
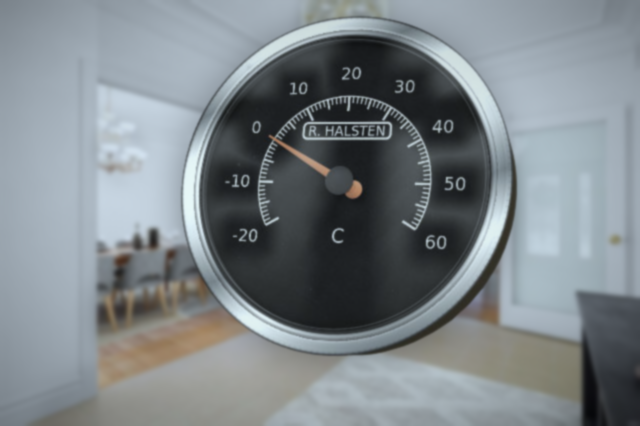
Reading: 0 °C
